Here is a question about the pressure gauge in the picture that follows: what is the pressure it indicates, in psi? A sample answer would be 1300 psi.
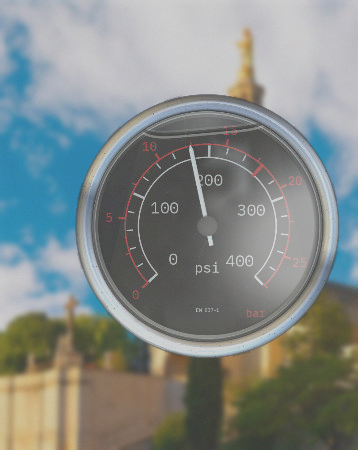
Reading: 180 psi
